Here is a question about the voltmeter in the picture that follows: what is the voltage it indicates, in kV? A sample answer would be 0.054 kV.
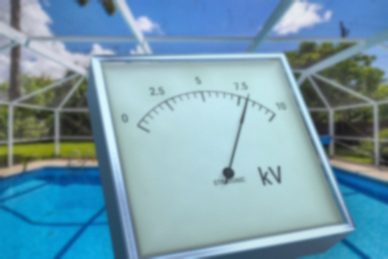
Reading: 8 kV
